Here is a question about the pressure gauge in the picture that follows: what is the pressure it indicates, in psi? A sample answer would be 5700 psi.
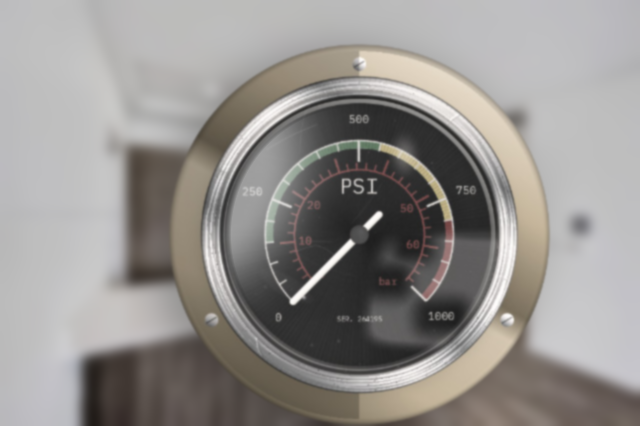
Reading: 0 psi
